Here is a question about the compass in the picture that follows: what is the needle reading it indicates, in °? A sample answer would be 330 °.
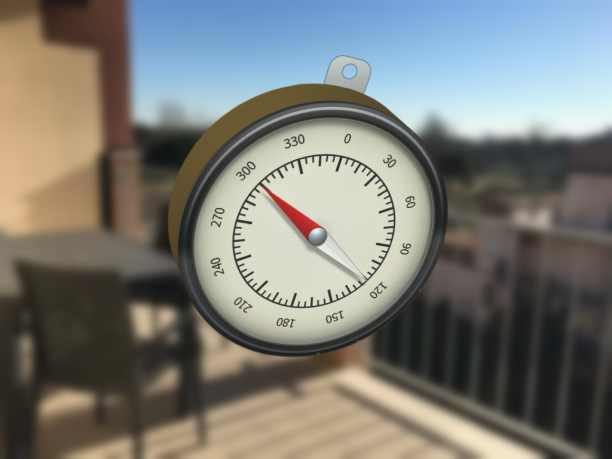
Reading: 300 °
